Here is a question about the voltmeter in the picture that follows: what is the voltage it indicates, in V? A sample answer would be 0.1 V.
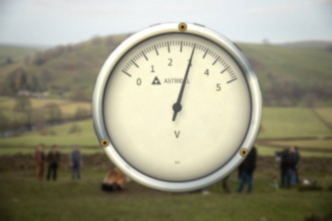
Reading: 3 V
